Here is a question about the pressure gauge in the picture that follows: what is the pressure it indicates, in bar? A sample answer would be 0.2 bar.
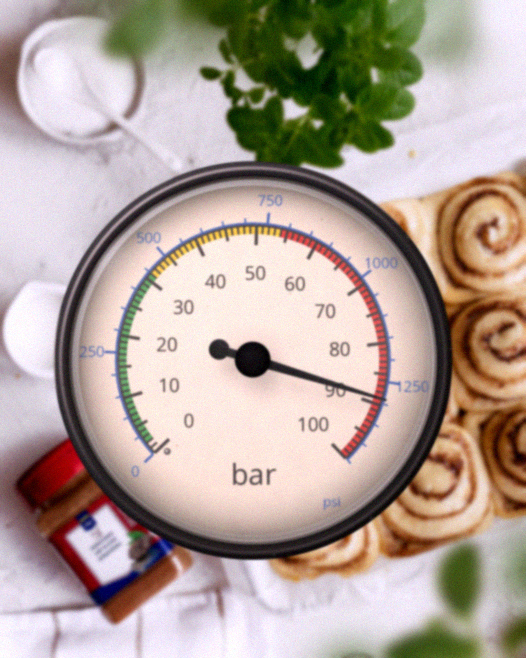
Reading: 89 bar
